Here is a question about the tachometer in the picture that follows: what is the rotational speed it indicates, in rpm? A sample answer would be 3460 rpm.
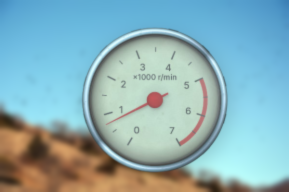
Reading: 750 rpm
